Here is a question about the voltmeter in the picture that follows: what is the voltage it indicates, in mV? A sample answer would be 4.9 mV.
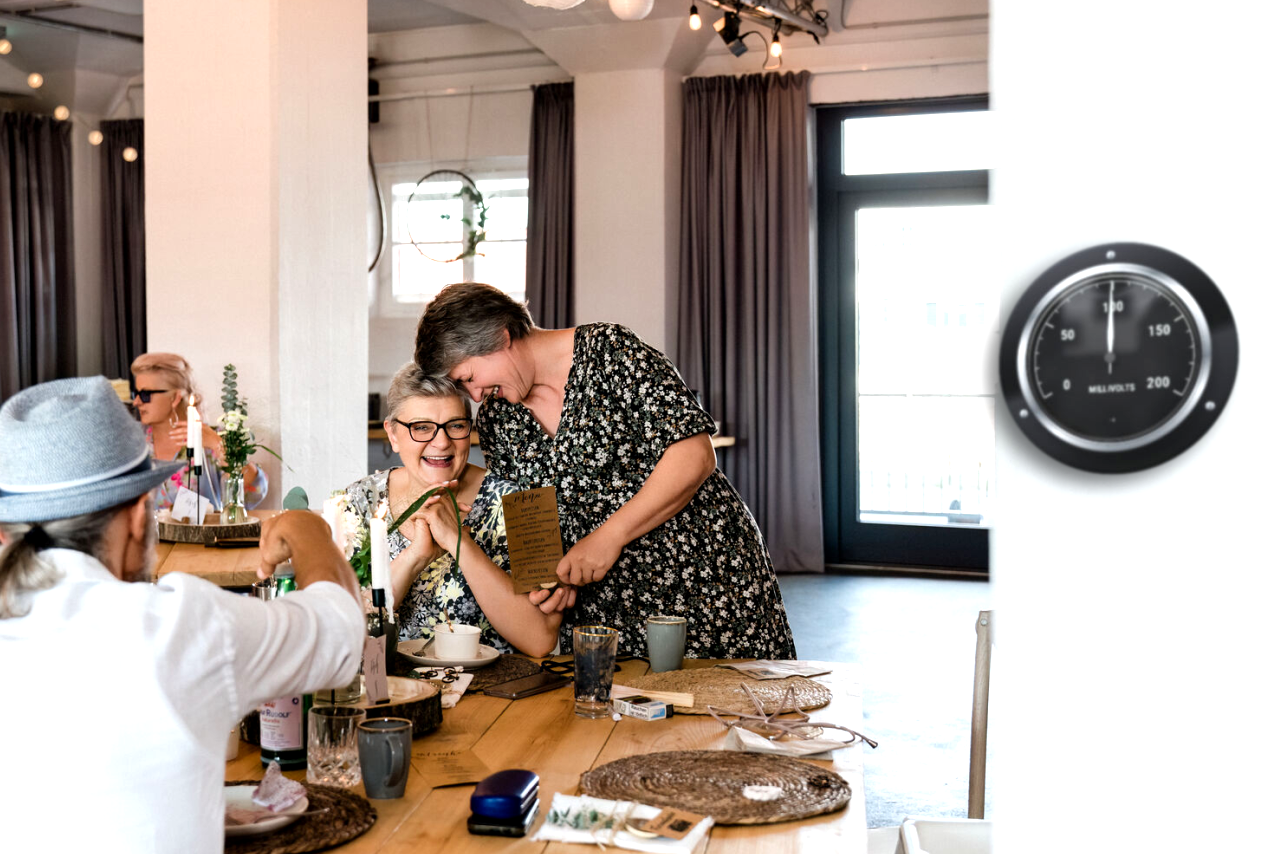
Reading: 100 mV
